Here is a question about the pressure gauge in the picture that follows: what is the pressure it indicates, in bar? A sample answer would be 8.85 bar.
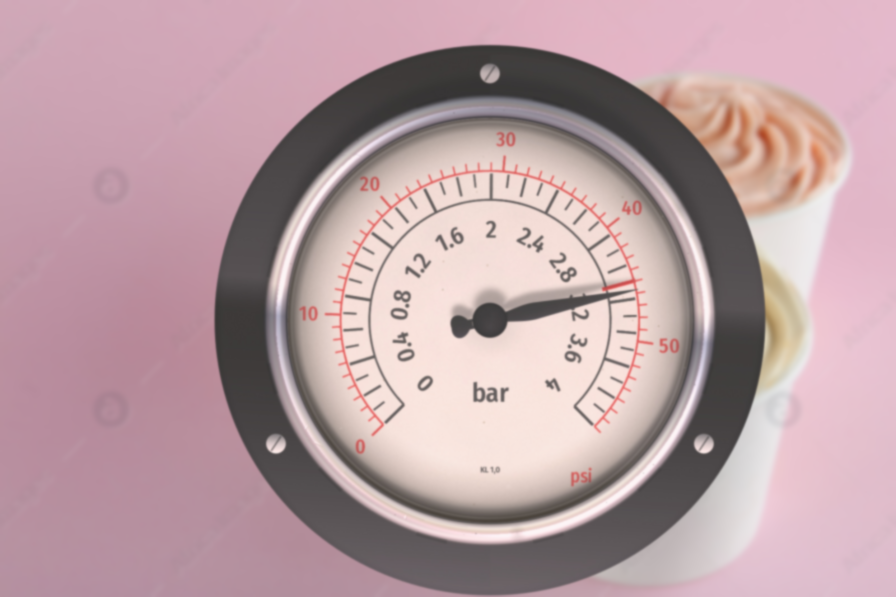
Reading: 3.15 bar
